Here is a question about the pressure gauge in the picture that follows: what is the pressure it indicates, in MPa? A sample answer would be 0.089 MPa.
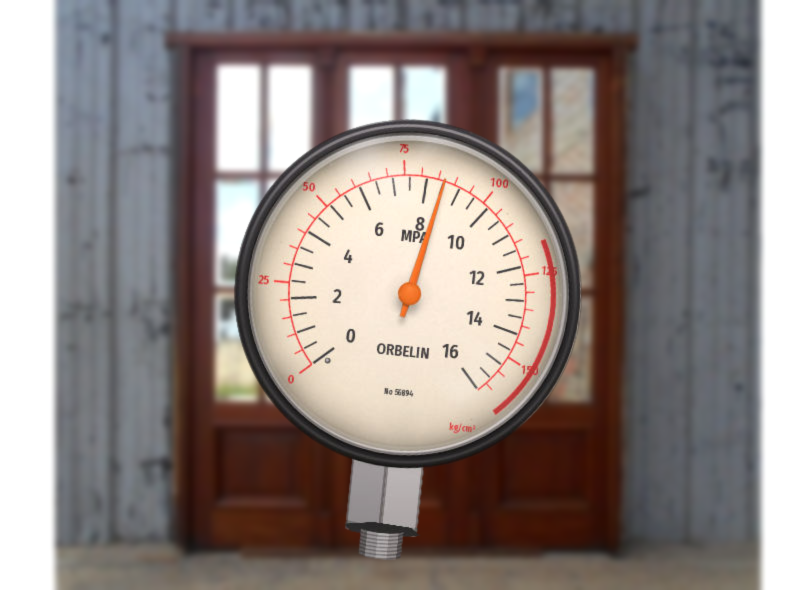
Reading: 8.5 MPa
